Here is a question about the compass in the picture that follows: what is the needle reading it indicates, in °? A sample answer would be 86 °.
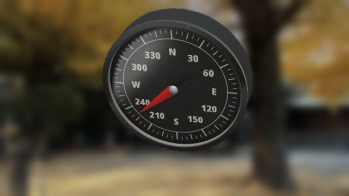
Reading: 230 °
